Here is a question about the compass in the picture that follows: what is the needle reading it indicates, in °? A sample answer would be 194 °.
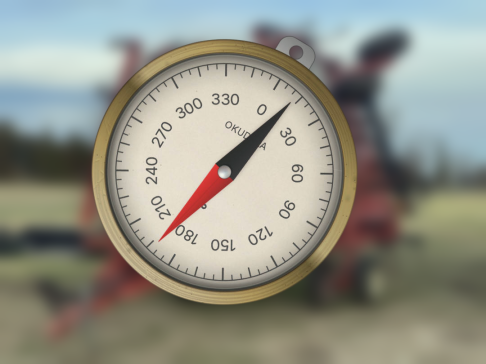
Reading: 192.5 °
